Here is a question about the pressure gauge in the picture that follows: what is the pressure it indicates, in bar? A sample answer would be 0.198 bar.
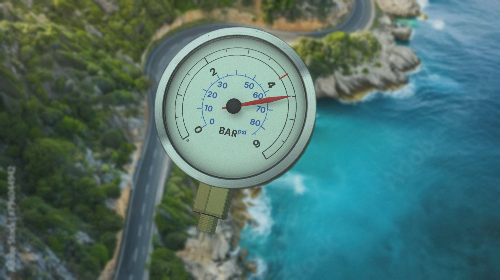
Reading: 4.5 bar
